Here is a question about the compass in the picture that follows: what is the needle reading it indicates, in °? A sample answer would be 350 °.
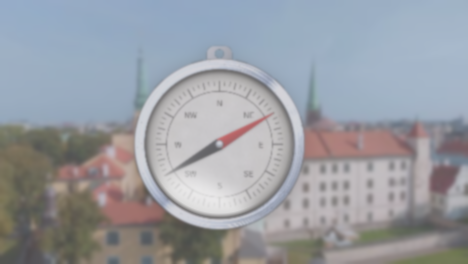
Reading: 60 °
